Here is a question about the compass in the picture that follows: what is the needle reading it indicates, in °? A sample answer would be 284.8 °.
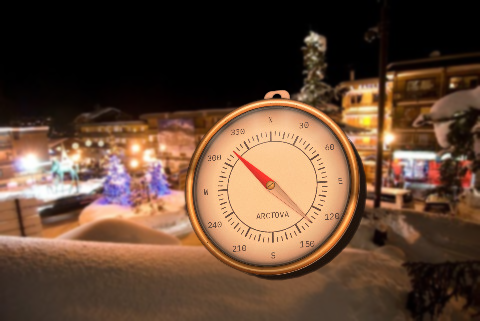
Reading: 315 °
